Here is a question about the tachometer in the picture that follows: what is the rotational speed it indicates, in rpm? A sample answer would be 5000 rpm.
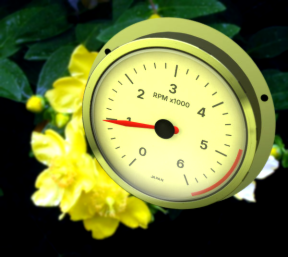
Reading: 1000 rpm
